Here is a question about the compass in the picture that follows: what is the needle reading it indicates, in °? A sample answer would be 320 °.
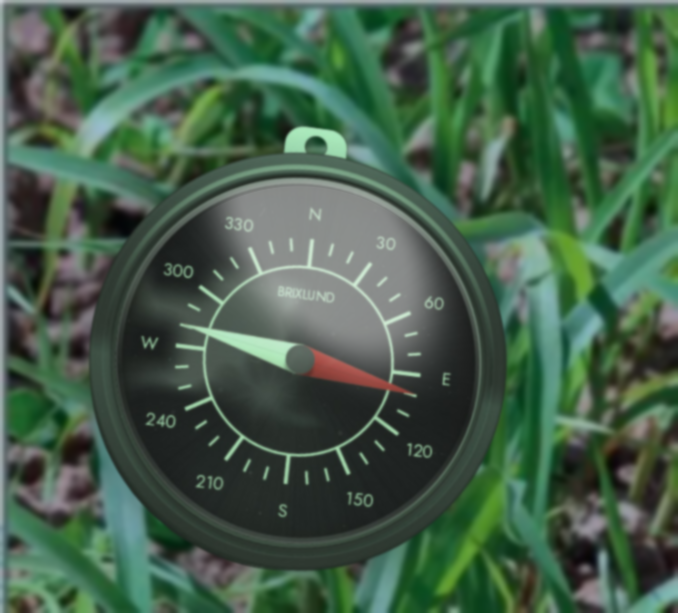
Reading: 100 °
